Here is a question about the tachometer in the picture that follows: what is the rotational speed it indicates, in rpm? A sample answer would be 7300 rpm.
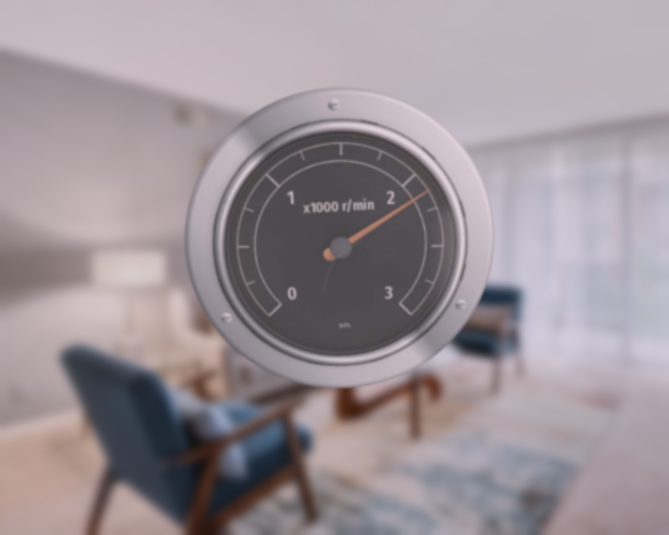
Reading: 2125 rpm
